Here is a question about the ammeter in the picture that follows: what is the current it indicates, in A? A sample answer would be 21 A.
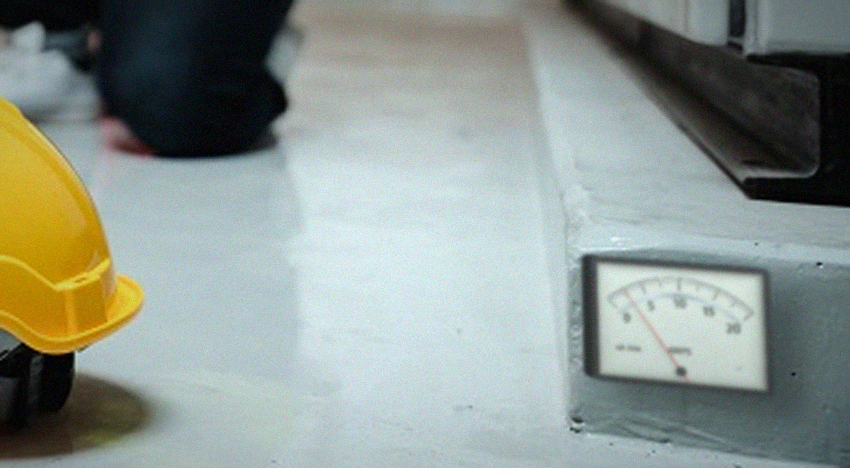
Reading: 2.5 A
